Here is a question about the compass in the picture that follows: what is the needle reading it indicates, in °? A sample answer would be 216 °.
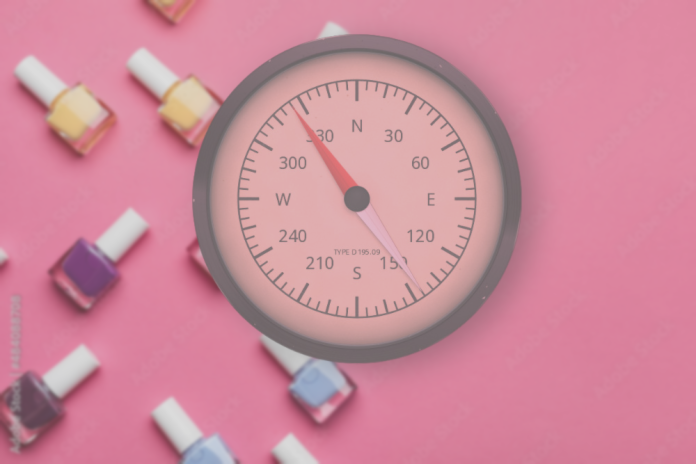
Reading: 325 °
